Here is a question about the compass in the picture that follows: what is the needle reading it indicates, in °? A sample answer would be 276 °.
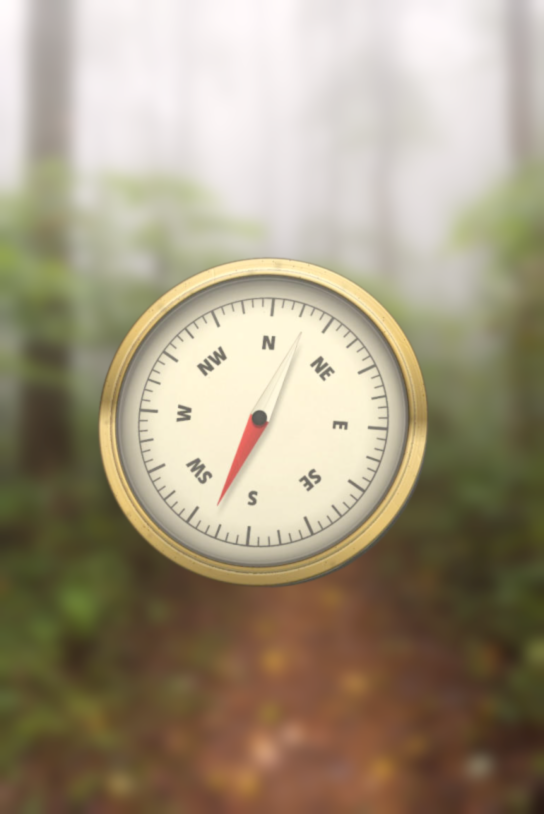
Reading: 200 °
